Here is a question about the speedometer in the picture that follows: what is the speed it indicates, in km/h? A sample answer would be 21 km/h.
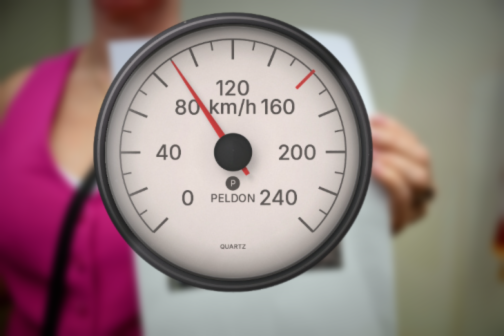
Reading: 90 km/h
